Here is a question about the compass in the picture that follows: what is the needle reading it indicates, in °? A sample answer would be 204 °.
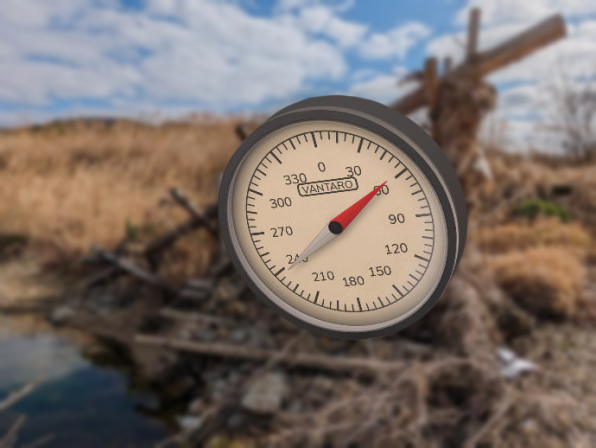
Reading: 57.5 °
